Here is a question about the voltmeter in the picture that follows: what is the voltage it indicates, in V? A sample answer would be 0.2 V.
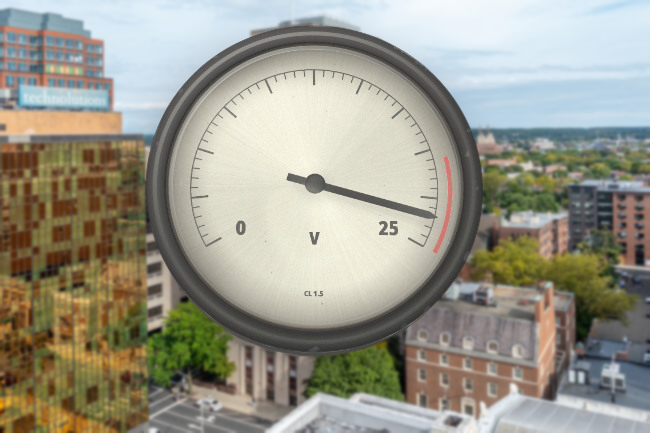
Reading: 23.5 V
